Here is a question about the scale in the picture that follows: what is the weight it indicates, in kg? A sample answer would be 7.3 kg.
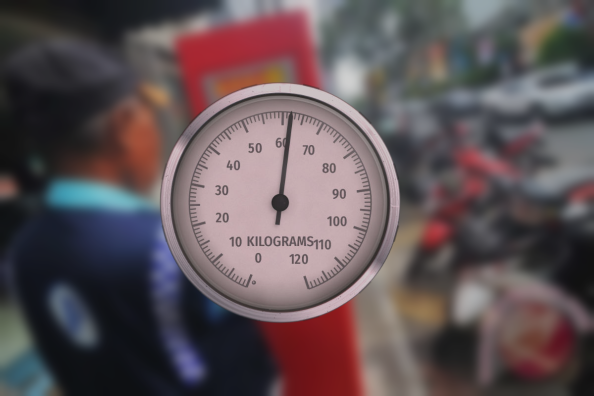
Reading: 62 kg
